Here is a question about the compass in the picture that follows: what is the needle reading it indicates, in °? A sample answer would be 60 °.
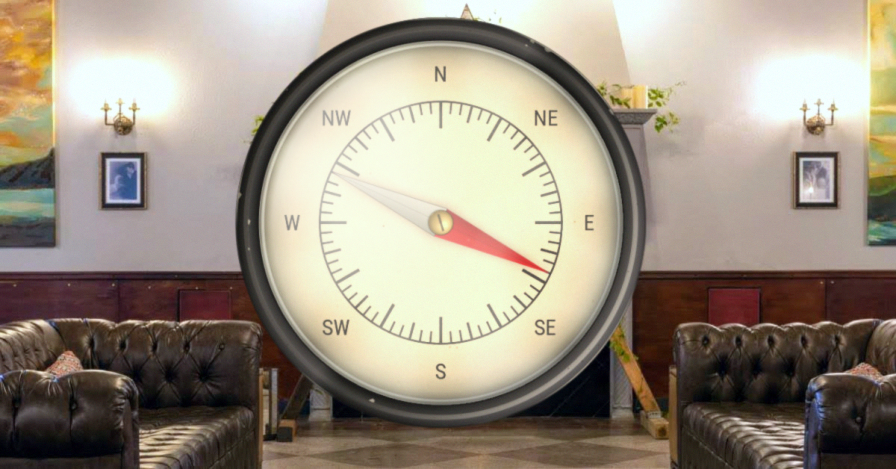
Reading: 115 °
